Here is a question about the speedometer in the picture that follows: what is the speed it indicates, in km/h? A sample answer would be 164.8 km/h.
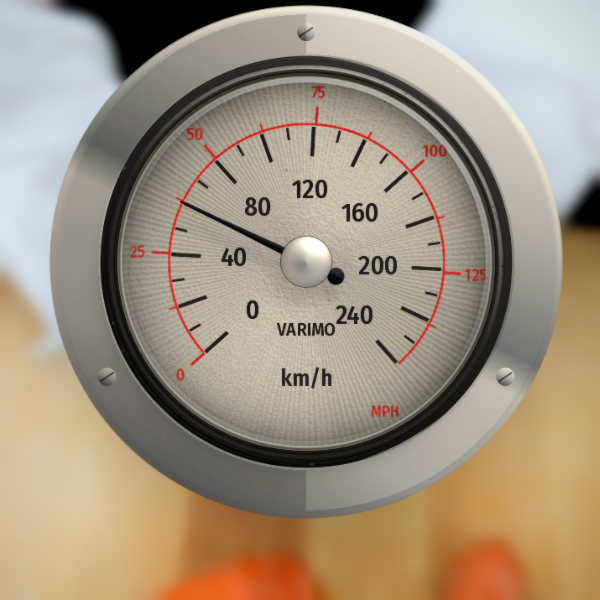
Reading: 60 km/h
